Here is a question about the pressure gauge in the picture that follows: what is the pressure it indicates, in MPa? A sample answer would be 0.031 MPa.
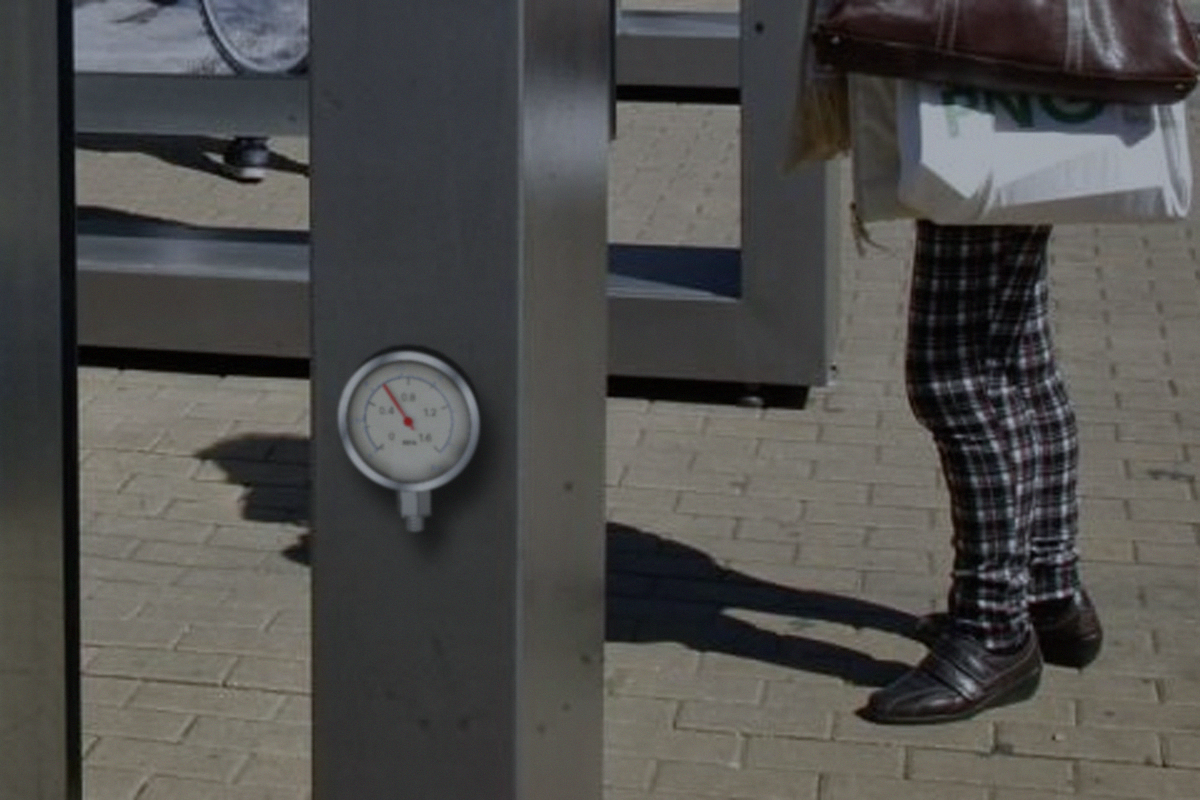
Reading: 0.6 MPa
